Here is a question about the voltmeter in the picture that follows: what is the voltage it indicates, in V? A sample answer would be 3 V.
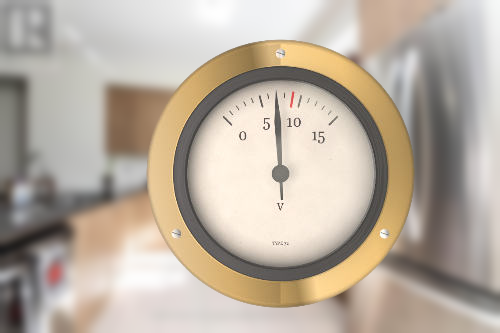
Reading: 7 V
